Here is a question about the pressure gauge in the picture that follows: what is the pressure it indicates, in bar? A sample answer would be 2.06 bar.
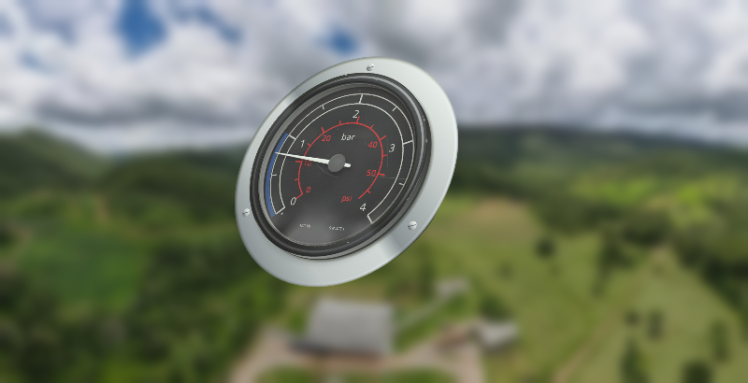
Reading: 0.75 bar
